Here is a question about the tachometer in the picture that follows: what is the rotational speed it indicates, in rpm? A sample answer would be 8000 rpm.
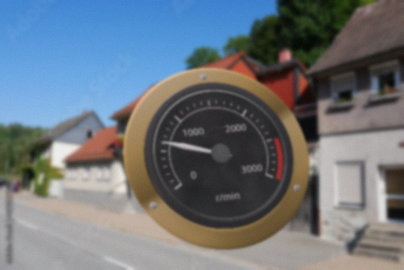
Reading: 600 rpm
